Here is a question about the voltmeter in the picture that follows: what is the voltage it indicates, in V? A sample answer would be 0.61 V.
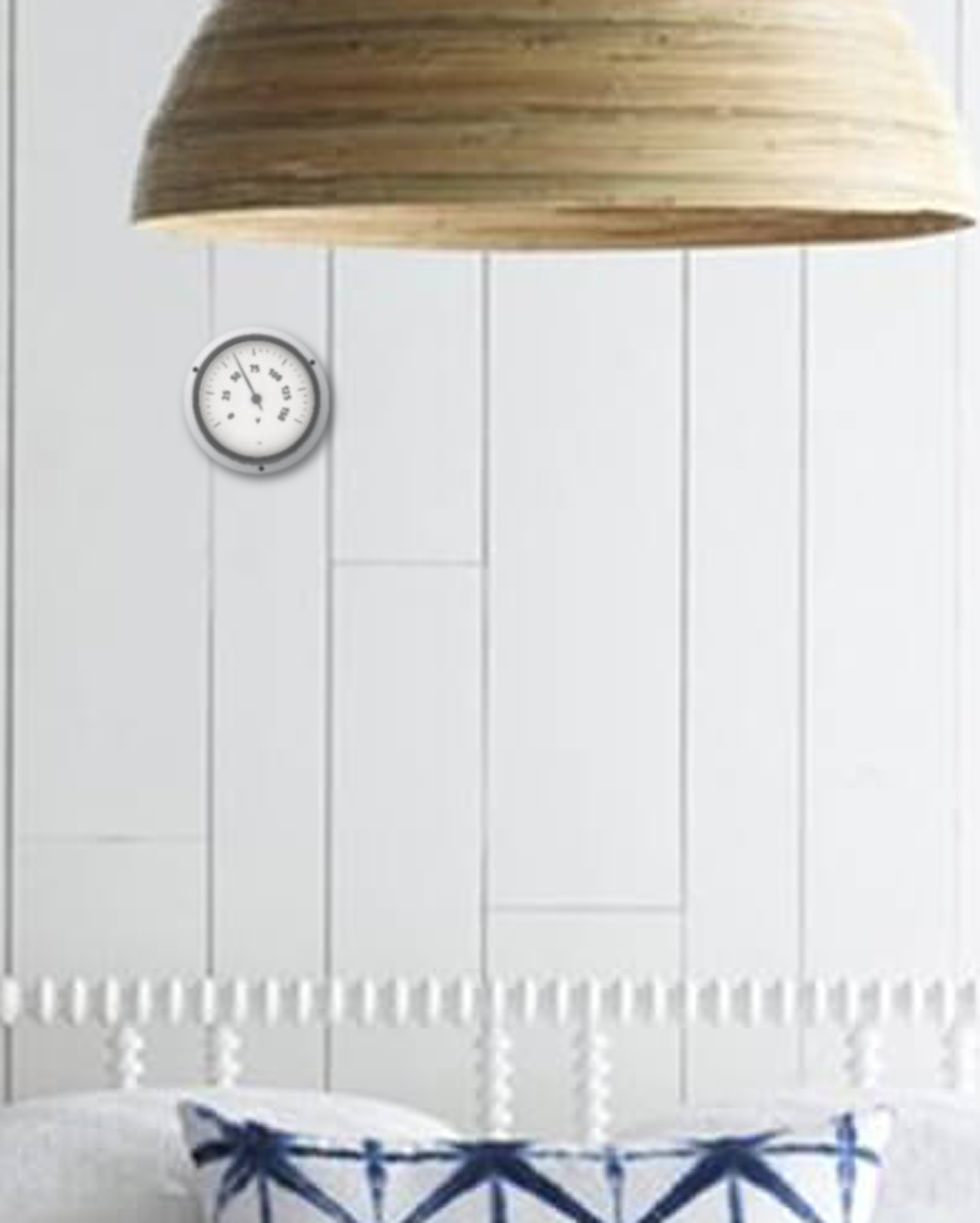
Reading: 60 V
